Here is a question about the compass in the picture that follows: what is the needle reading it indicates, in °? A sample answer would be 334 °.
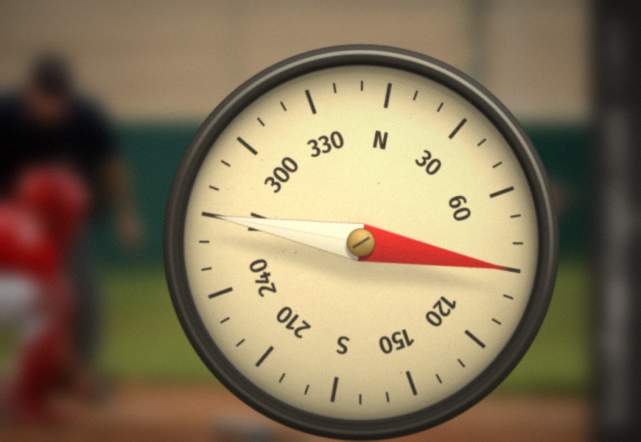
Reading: 90 °
